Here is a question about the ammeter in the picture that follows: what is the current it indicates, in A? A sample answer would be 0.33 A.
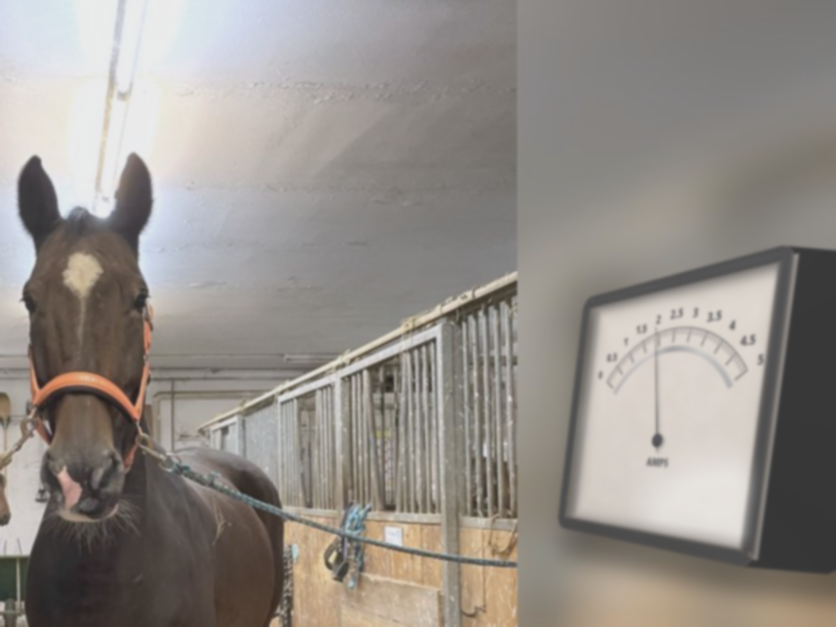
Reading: 2 A
